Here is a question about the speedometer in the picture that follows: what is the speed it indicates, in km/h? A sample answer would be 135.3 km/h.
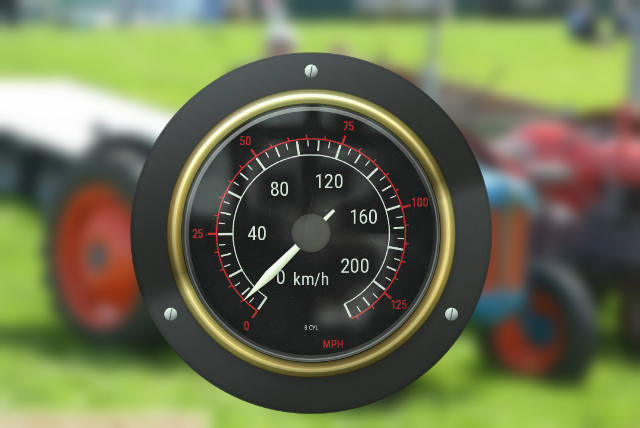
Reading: 7.5 km/h
